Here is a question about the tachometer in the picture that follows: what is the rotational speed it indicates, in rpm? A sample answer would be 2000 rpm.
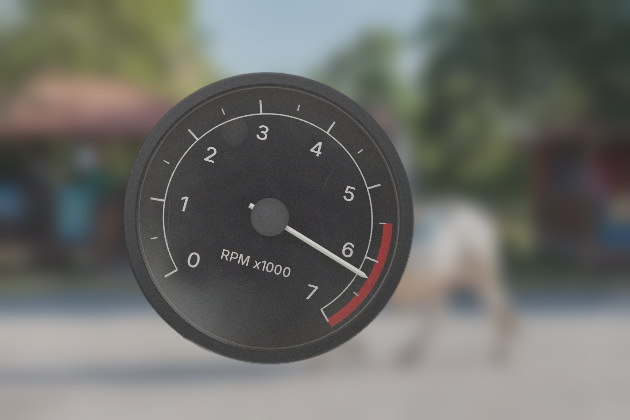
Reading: 6250 rpm
